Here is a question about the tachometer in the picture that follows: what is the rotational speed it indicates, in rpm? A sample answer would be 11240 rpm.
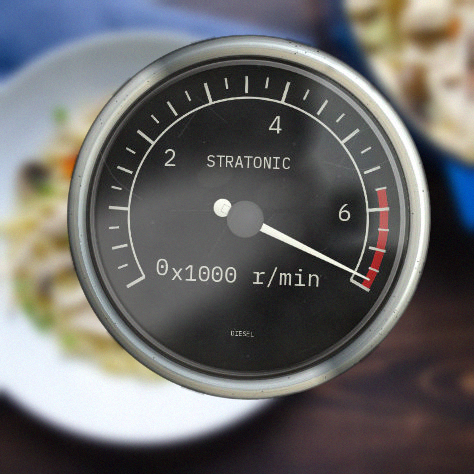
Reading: 6875 rpm
